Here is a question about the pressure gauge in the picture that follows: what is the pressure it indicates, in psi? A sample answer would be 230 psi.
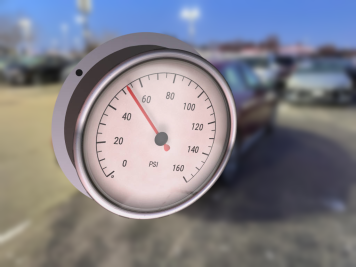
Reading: 52.5 psi
